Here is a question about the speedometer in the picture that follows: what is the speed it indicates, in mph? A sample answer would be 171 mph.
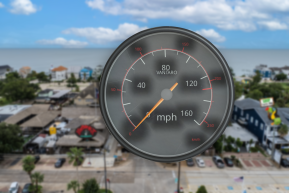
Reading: 0 mph
